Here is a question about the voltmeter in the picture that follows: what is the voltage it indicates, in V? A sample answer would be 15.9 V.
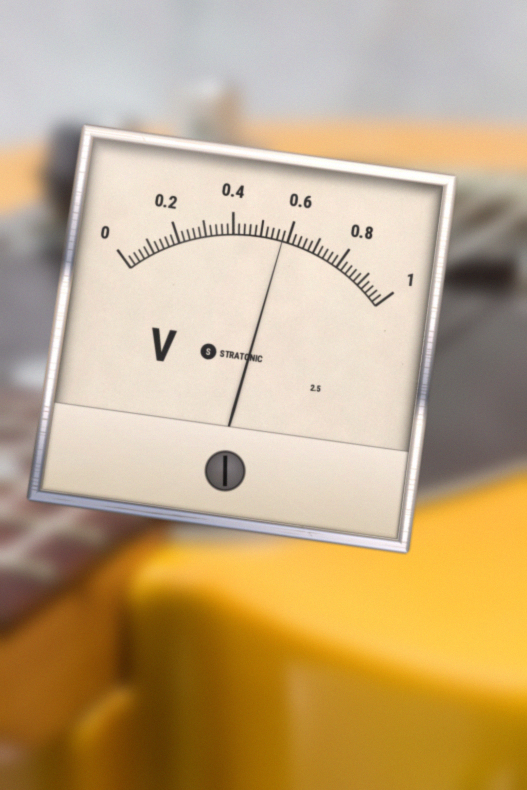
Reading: 0.58 V
